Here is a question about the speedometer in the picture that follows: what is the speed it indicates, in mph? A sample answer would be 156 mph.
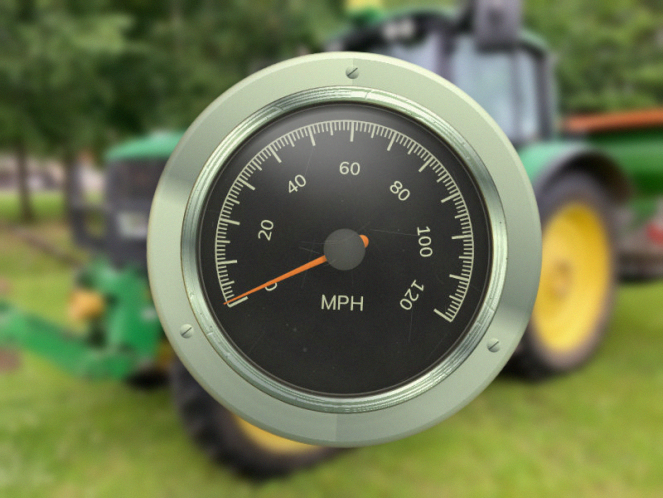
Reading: 1 mph
